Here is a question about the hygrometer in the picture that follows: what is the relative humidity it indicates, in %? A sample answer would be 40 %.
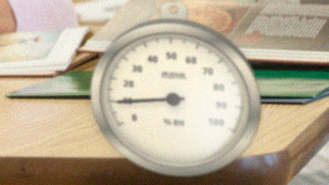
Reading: 10 %
